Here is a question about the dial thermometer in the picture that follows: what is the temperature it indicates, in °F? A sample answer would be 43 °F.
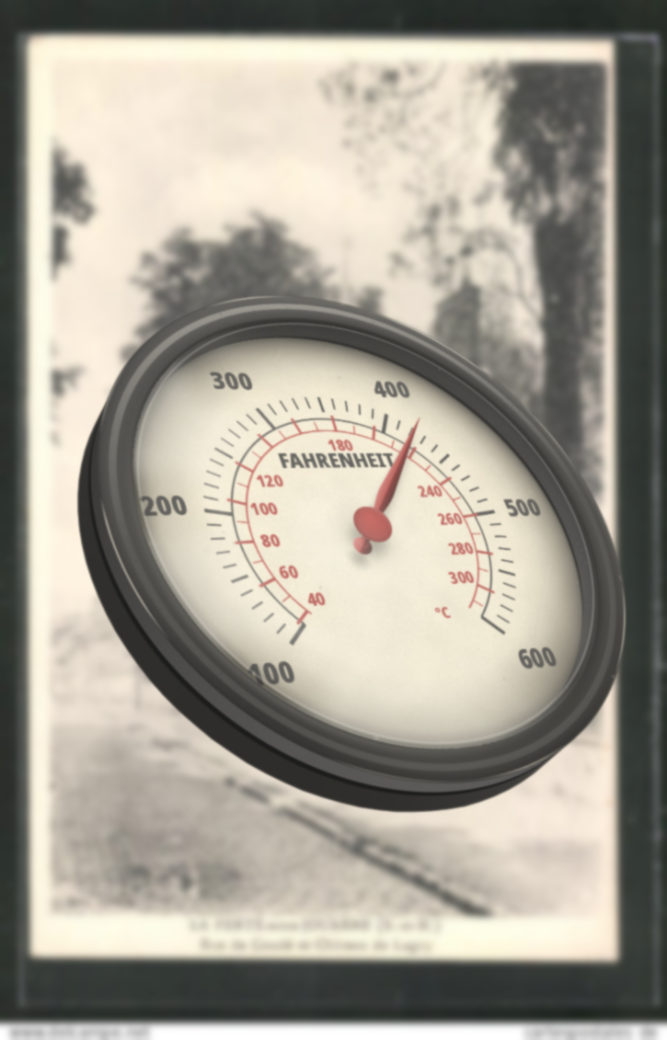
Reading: 420 °F
